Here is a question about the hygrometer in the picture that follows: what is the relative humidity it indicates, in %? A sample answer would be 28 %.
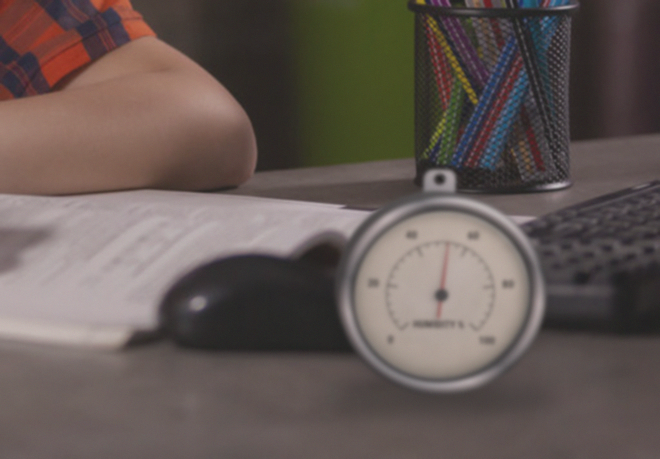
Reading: 52 %
